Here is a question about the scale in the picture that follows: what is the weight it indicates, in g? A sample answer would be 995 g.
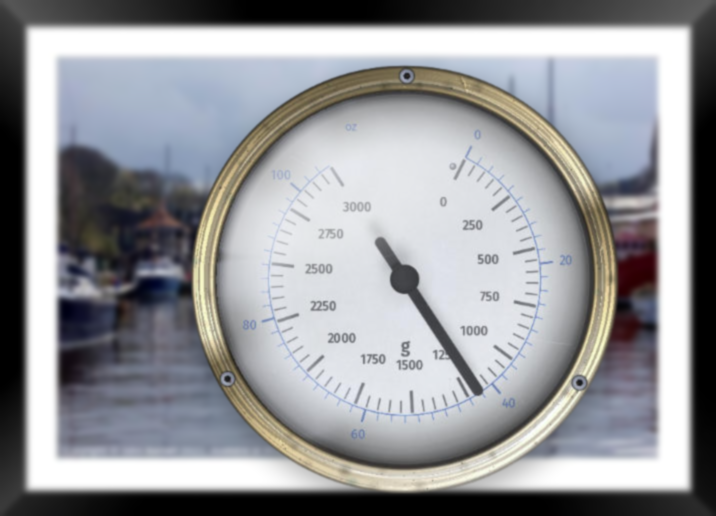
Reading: 1200 g
